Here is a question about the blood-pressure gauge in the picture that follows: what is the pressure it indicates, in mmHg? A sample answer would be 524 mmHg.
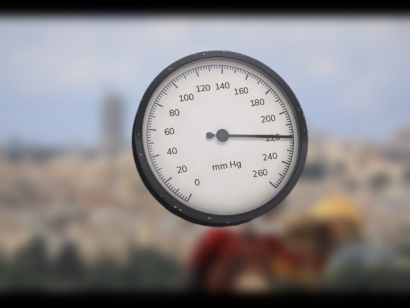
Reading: 220 mmHg
